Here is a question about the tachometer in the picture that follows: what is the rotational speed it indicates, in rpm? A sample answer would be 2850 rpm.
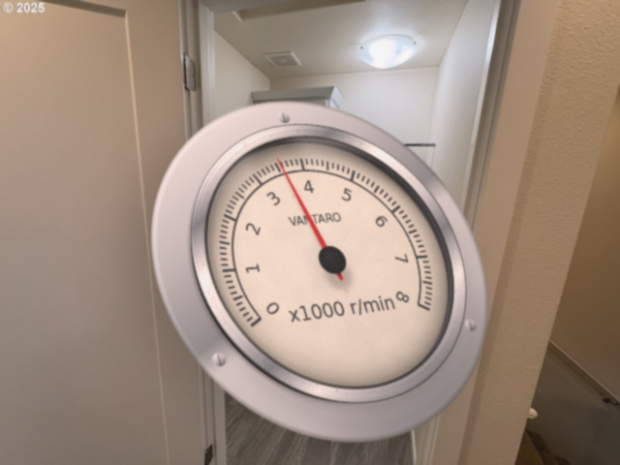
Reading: 3500 rpm
